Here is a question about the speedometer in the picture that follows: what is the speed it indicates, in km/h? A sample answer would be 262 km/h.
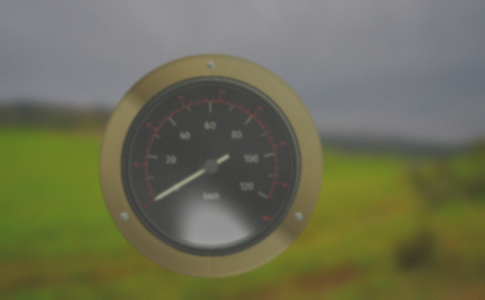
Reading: 0 km/h
